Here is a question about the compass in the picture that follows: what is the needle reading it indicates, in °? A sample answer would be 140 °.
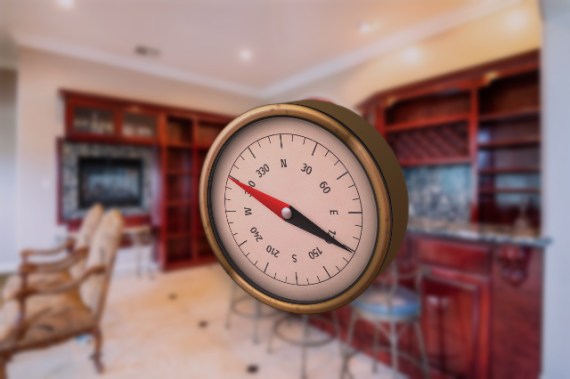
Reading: 300 °
